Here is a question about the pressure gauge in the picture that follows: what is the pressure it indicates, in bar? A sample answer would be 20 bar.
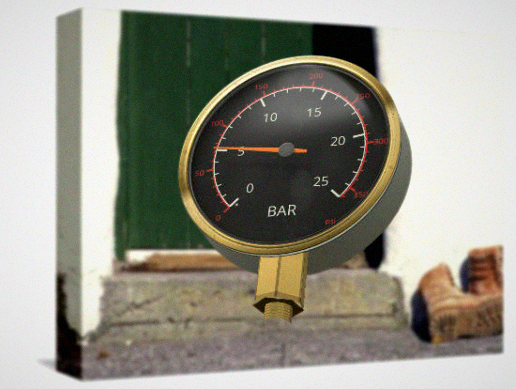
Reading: 5 bar
